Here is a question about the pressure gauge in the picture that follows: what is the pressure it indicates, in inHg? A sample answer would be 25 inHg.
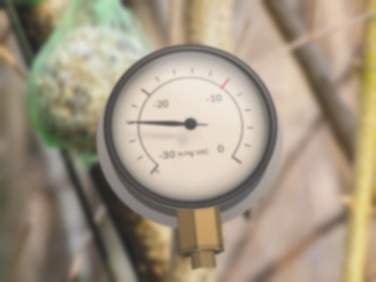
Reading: -24 inHg
